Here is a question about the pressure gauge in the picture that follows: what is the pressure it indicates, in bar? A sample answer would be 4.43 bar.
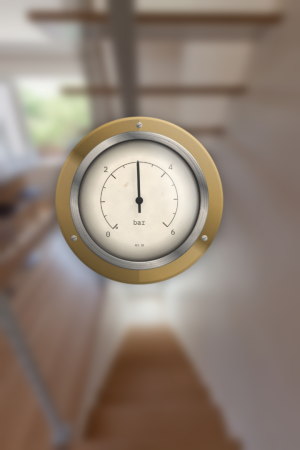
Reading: 3 bar
